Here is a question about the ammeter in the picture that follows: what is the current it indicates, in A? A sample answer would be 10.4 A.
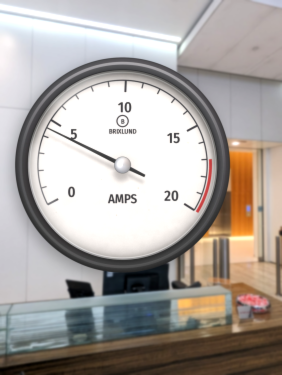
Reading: 4.5 A
